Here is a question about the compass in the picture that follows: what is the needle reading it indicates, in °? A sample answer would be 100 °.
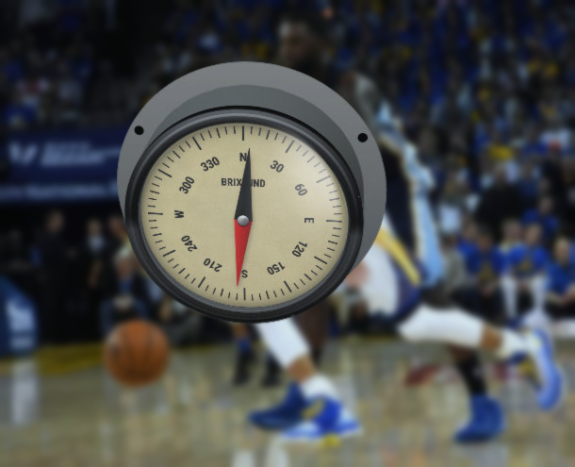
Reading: 185 °
